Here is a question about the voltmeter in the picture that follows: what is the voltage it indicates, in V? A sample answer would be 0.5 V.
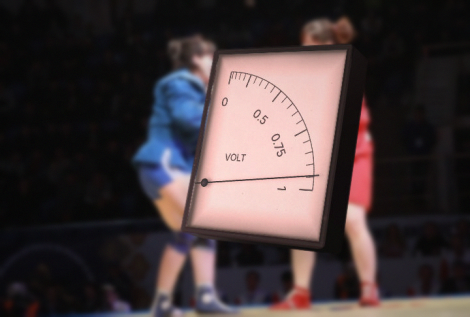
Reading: 0.95 V
